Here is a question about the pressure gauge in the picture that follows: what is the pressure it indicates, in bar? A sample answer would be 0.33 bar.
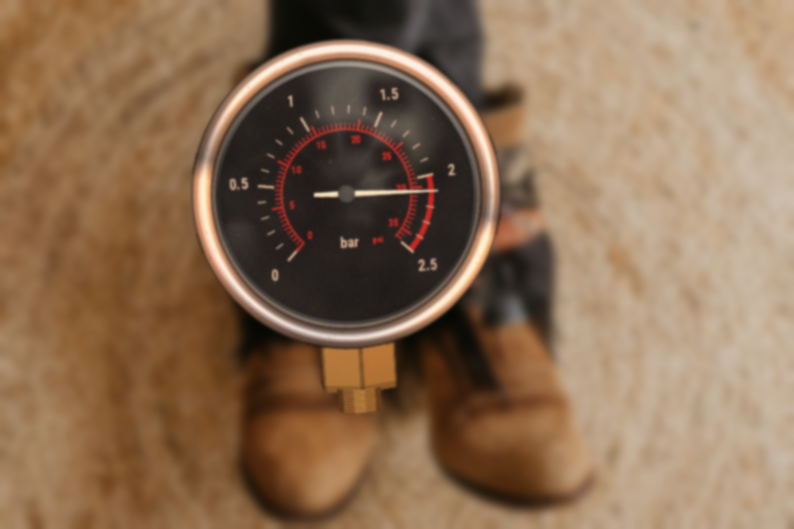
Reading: 2.1 bar
